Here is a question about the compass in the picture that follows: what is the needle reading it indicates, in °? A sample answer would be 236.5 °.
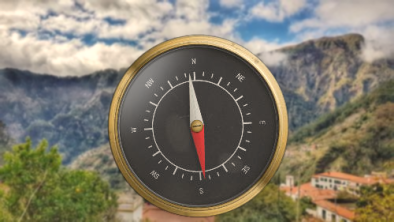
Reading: 175 °
